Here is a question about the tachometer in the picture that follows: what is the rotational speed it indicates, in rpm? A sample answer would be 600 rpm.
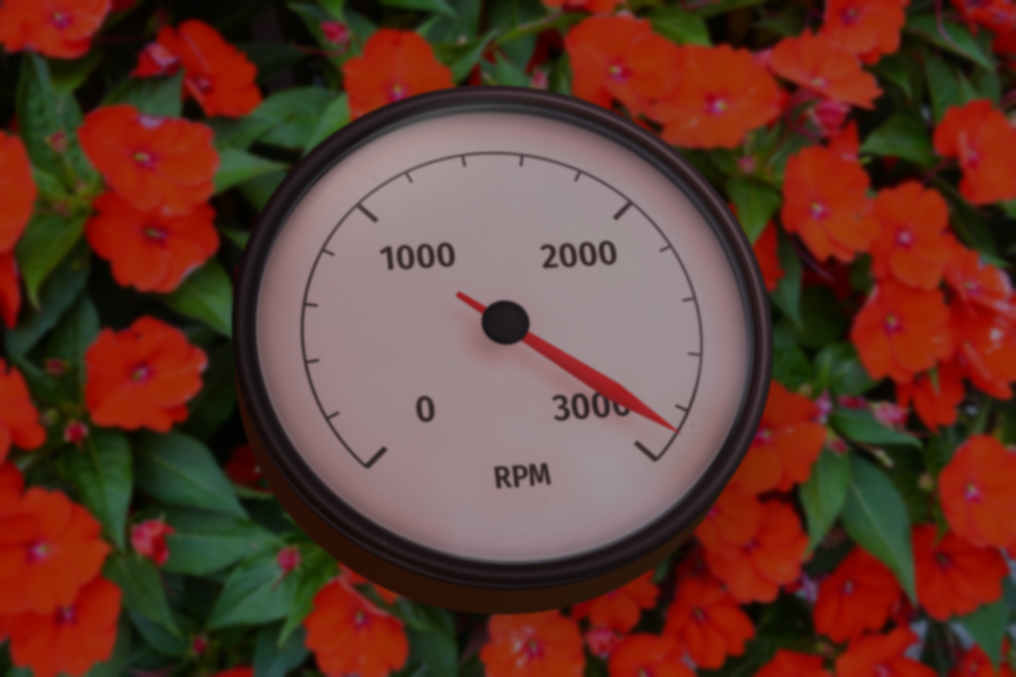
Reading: 2900 rpm
